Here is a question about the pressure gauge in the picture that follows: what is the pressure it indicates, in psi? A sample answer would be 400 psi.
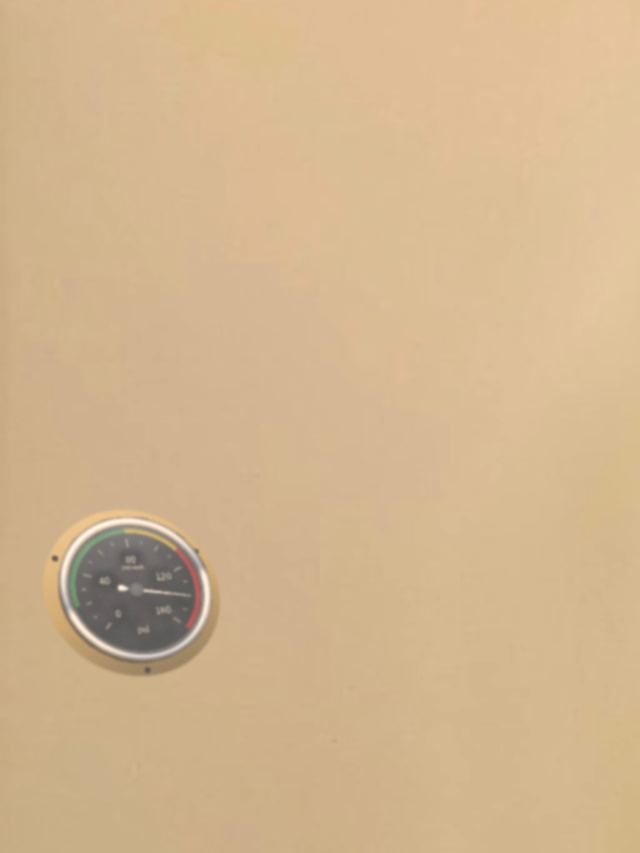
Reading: 140 psi
